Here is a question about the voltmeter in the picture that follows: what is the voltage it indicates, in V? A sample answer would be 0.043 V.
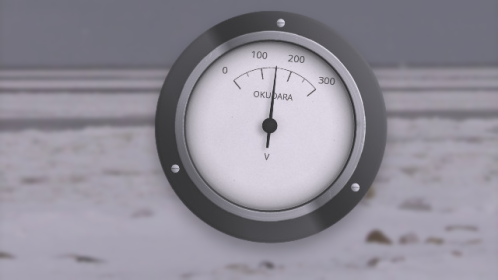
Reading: 150 V
